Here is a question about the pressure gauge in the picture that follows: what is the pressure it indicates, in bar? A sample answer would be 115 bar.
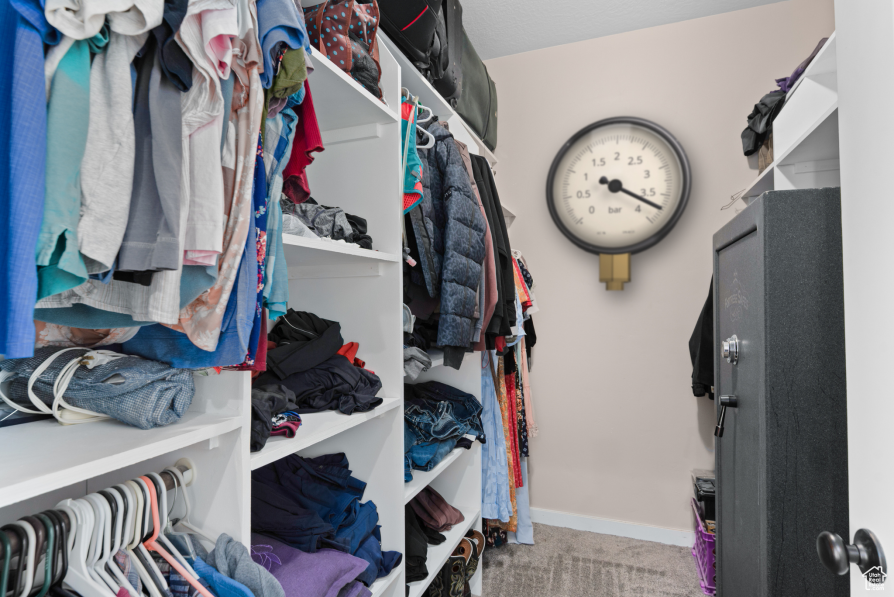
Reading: 3.75 bar
